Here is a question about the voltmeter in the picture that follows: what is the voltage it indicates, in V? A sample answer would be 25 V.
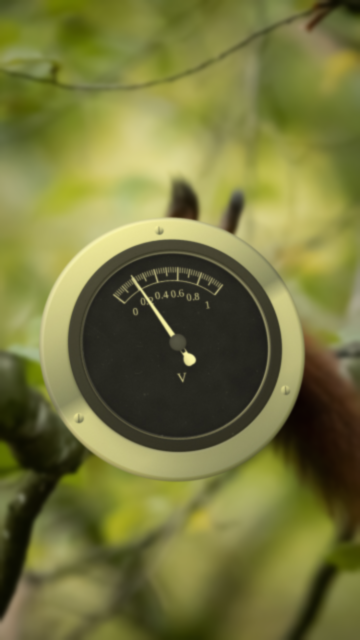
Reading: 0.2 V
